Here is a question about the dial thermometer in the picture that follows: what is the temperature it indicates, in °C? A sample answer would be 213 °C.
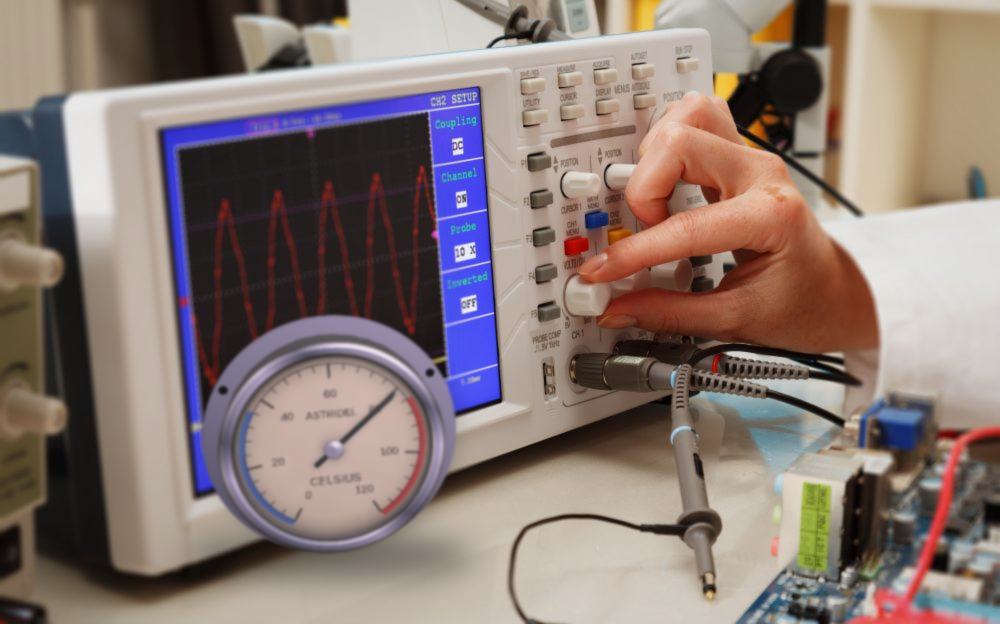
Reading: 80 °C
